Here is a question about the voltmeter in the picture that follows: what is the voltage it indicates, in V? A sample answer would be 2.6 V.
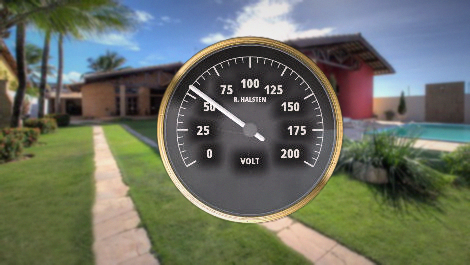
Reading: 55 V
